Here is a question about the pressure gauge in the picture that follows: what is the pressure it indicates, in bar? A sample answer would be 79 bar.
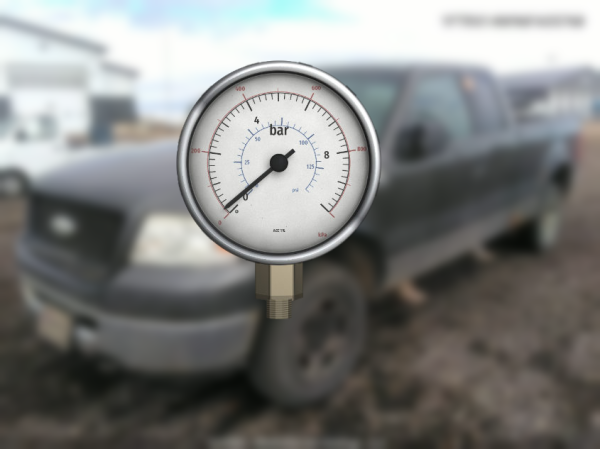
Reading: 0.2 bar
